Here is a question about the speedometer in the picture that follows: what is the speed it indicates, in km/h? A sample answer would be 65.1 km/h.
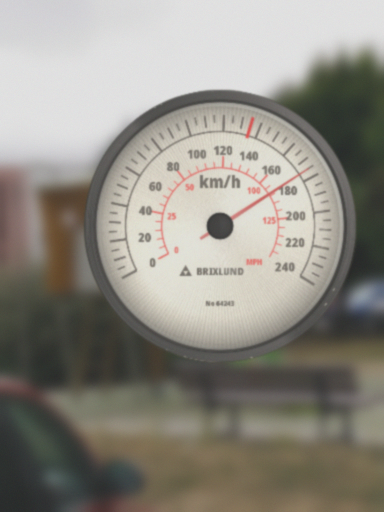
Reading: 175 km/h
